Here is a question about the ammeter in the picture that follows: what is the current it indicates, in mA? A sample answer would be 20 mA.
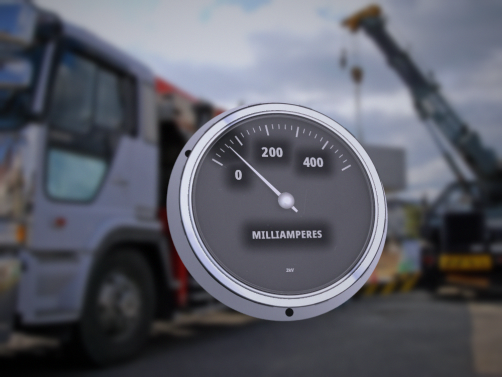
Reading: 60 mA
